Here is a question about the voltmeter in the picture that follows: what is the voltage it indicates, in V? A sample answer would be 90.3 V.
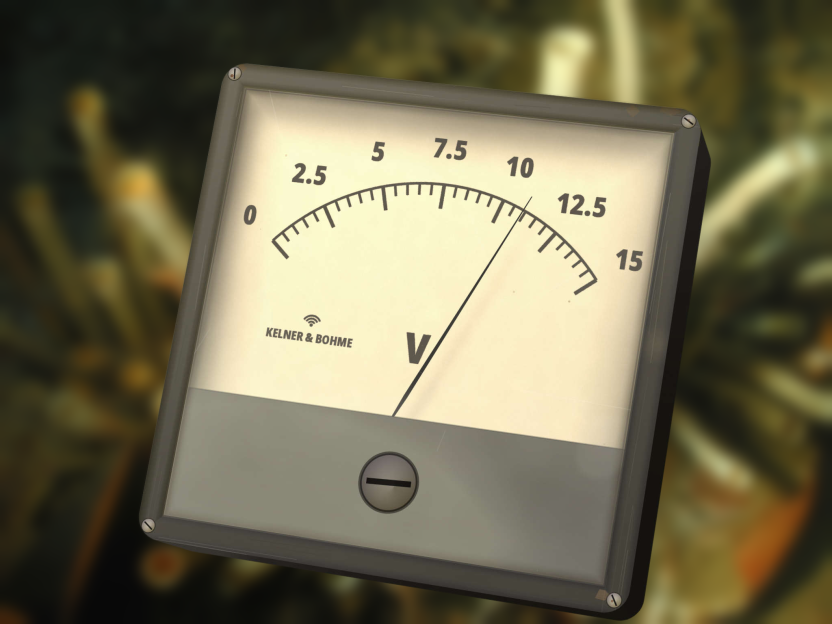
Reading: 11 V
